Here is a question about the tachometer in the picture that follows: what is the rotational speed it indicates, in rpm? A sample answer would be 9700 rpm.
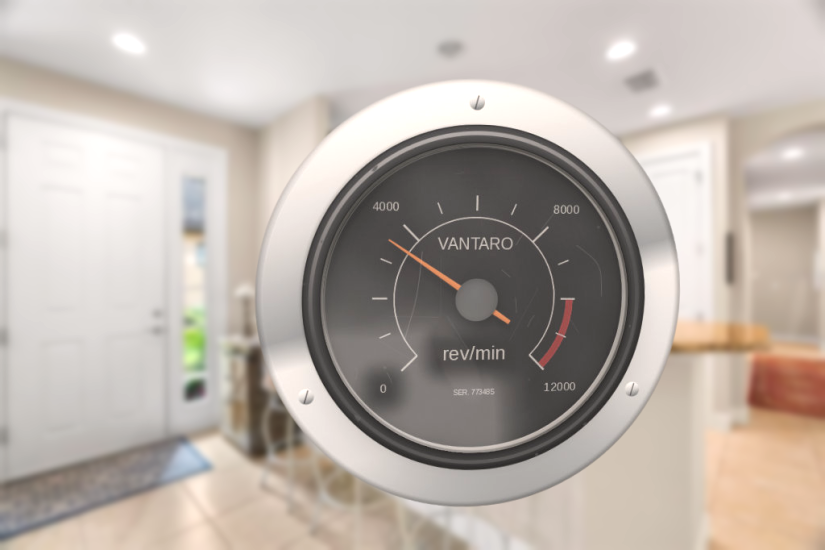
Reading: 3500 rpm
